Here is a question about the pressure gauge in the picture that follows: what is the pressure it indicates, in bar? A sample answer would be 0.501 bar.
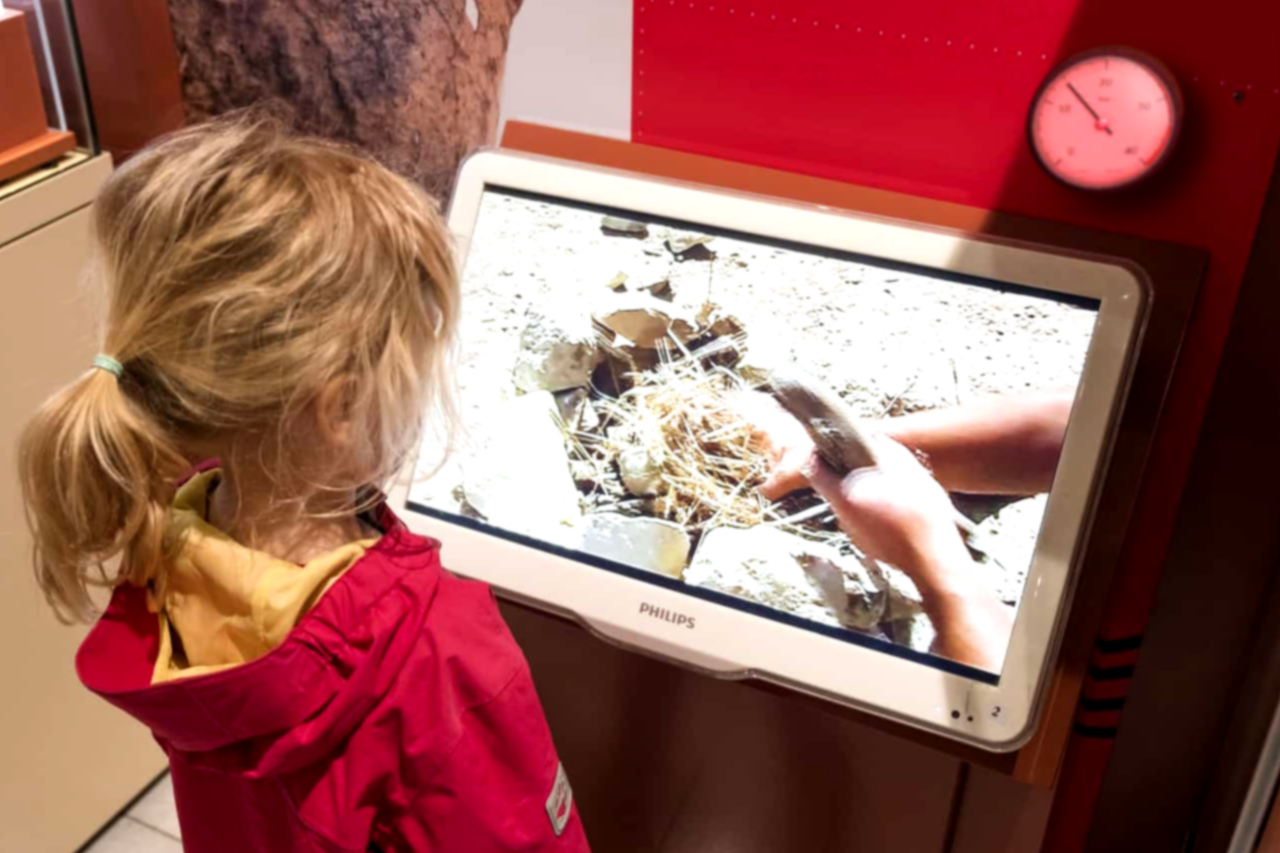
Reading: 14 bar
